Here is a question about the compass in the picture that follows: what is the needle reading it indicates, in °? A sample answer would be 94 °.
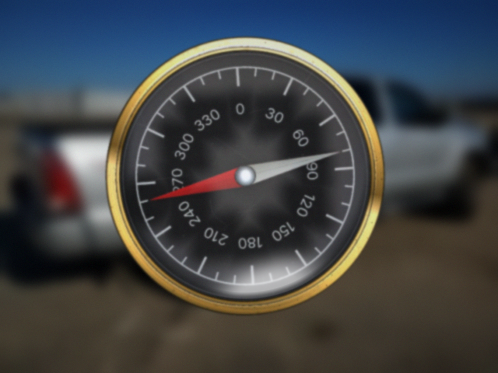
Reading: 260 °
